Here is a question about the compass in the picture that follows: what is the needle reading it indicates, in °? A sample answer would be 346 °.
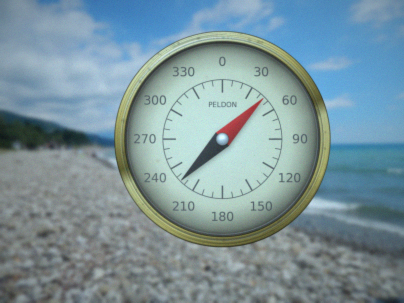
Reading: 45 °
